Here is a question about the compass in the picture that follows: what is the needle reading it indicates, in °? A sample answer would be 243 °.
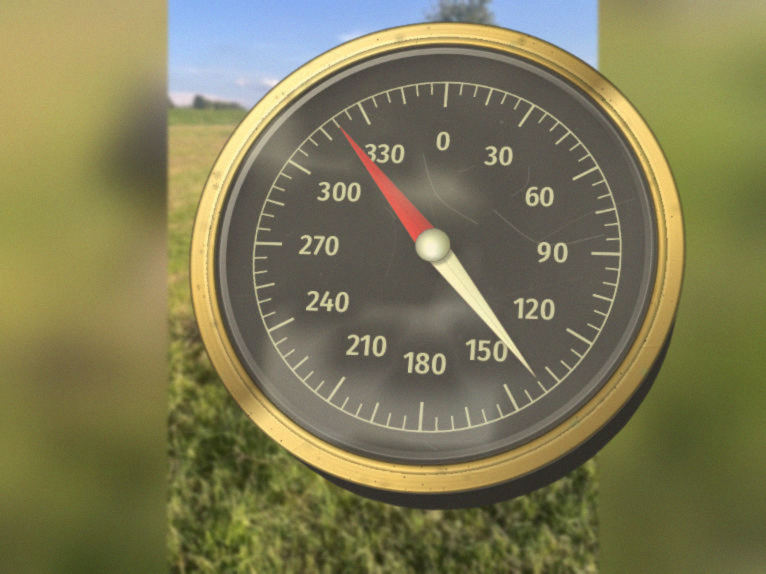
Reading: 320 °
